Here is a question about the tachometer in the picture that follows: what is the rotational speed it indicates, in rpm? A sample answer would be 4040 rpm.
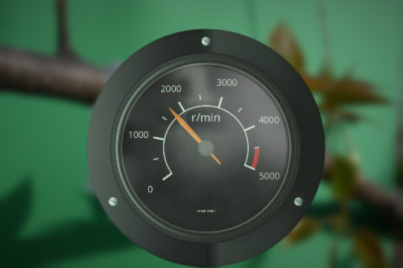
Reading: 1750 rpm
